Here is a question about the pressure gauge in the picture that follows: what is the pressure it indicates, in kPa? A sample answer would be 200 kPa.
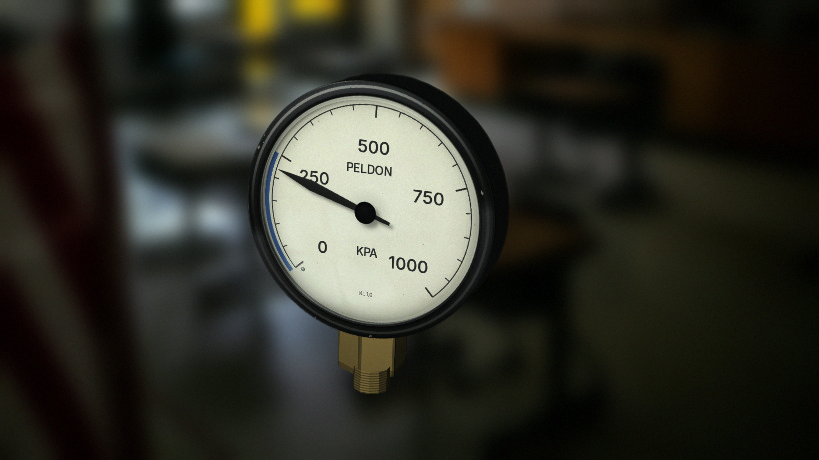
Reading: 225 kPa
